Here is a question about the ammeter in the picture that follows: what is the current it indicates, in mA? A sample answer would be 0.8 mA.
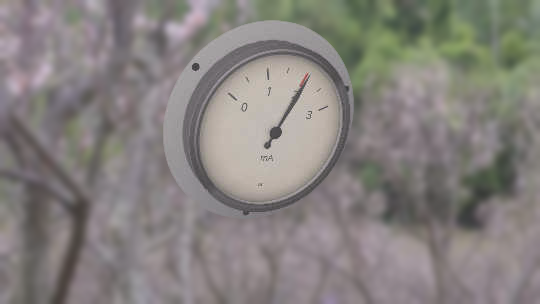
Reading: 2 mA
